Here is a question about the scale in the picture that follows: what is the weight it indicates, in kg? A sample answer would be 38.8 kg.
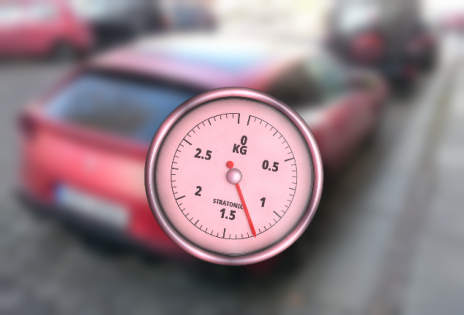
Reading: 1.25 kg
